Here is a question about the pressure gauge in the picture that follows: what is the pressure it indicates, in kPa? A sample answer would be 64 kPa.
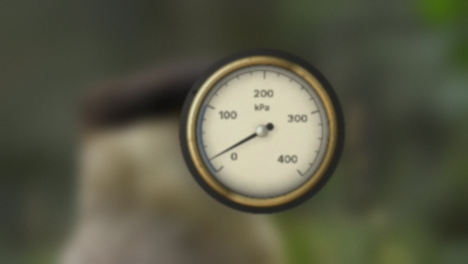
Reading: 20 kPa
